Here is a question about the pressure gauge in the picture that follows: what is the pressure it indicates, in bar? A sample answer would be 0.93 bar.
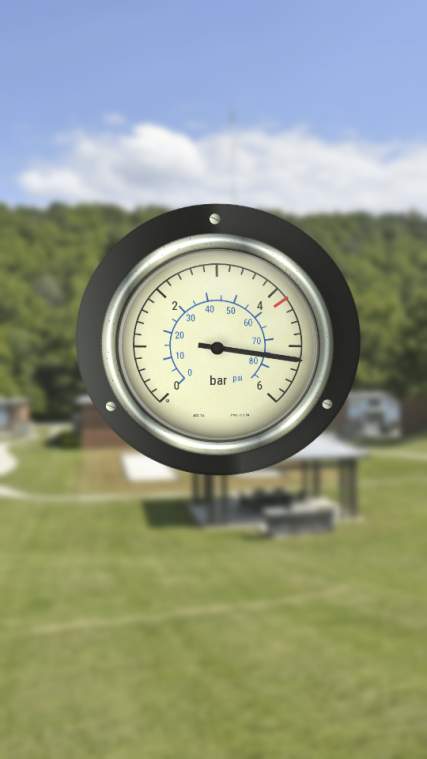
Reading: 5.2 bar
